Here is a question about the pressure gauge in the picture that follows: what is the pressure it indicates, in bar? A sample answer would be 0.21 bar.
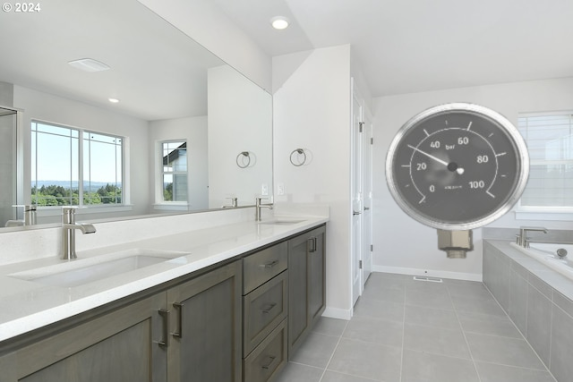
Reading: 30 bar
